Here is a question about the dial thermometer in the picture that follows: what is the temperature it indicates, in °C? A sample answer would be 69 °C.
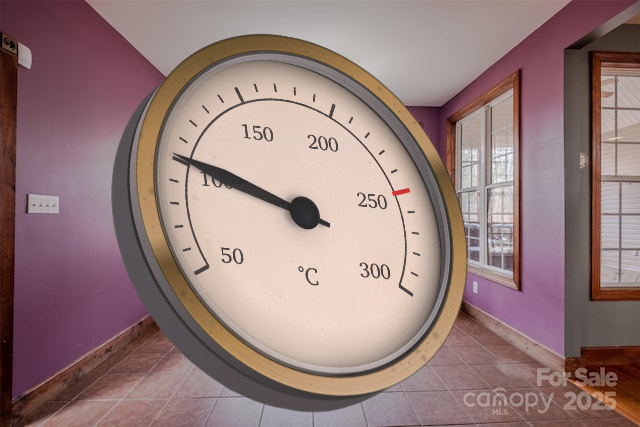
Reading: 100 °C
